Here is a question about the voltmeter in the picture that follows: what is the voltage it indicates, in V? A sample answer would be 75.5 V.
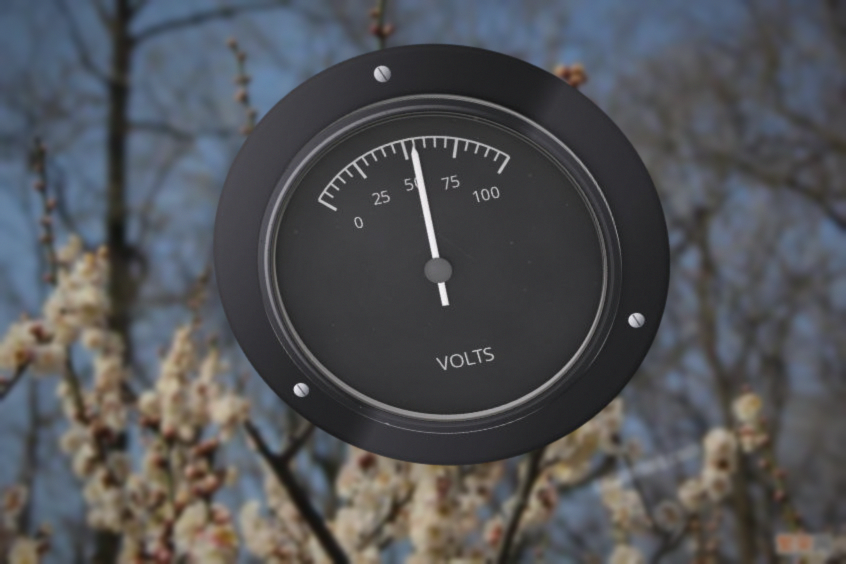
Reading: 55 V
